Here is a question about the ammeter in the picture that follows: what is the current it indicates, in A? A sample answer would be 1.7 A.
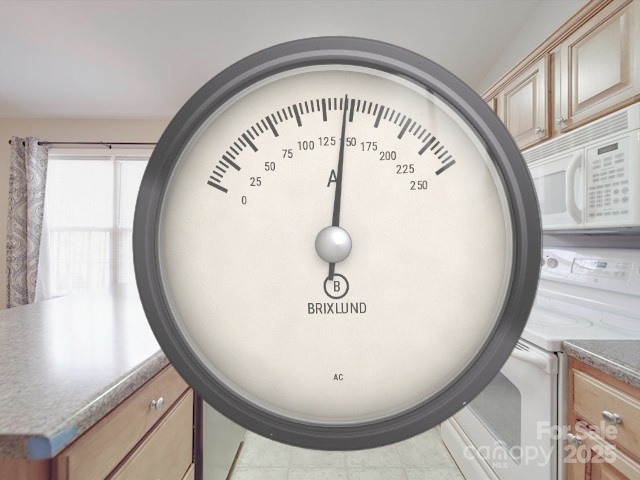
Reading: 145 A
